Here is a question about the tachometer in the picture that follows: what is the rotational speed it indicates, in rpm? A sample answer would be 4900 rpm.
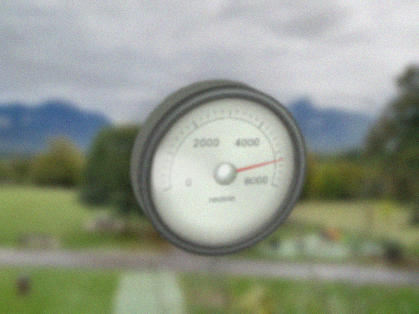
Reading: 5200 rpm
